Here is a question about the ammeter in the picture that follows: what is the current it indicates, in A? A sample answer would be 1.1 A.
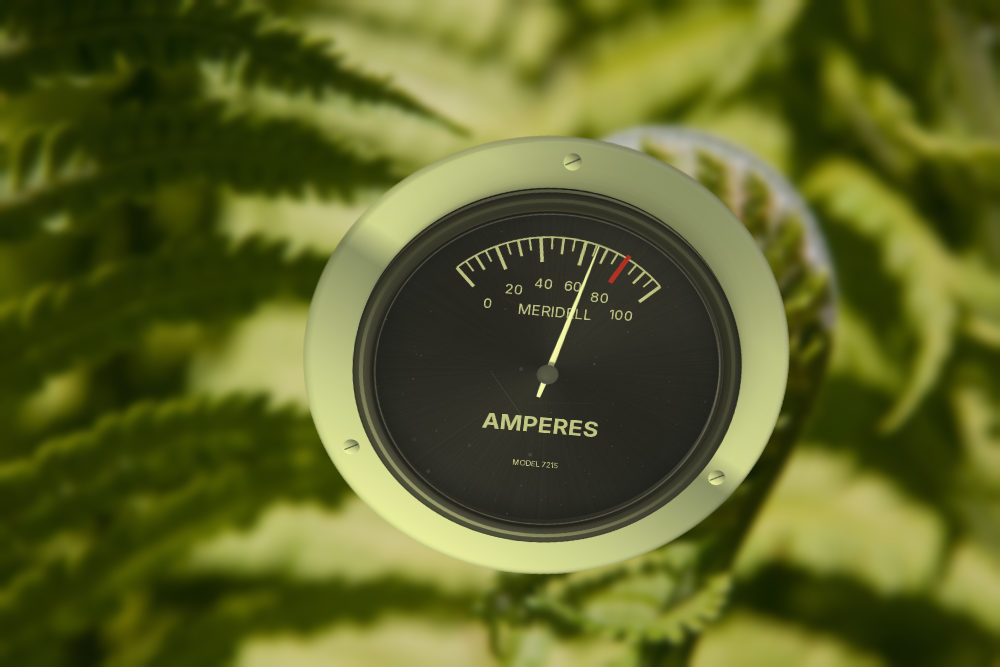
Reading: 65 A
